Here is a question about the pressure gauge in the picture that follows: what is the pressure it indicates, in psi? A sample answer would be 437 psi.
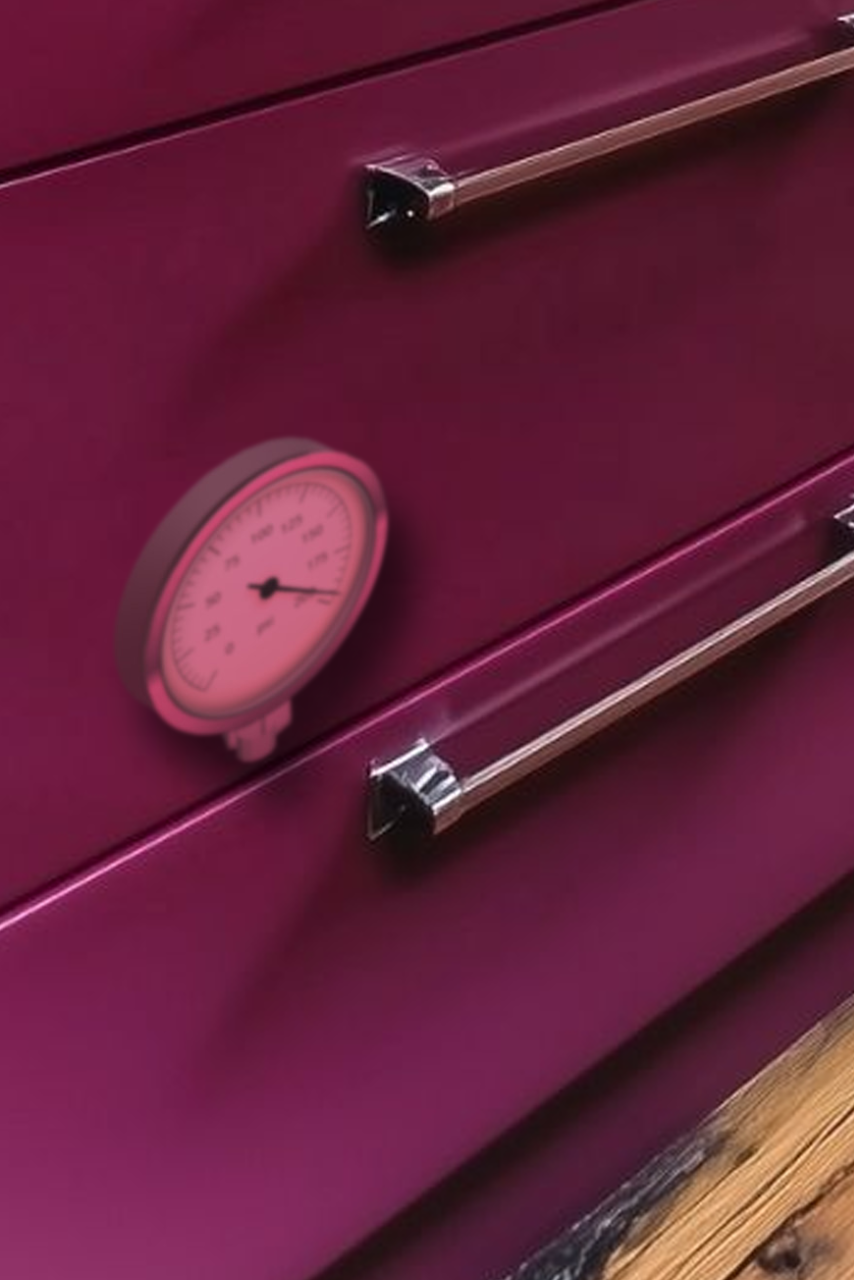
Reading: 195 psi
